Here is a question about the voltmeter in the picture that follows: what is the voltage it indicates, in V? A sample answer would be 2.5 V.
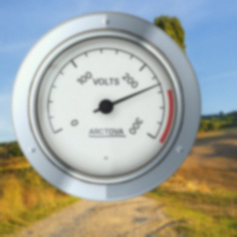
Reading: 230 V
